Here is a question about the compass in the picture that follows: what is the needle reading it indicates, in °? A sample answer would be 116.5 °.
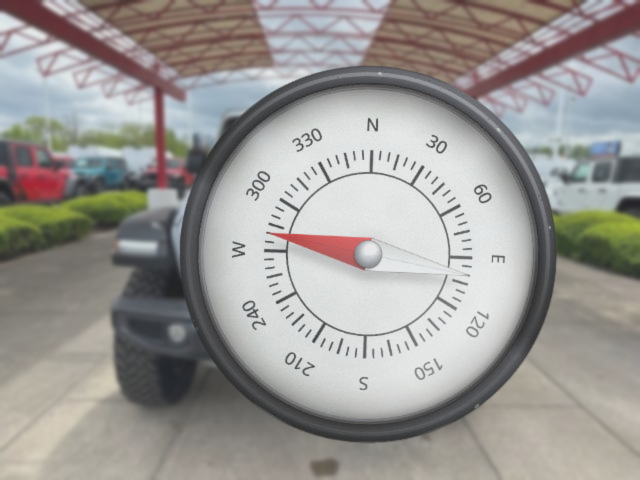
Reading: 280 °
